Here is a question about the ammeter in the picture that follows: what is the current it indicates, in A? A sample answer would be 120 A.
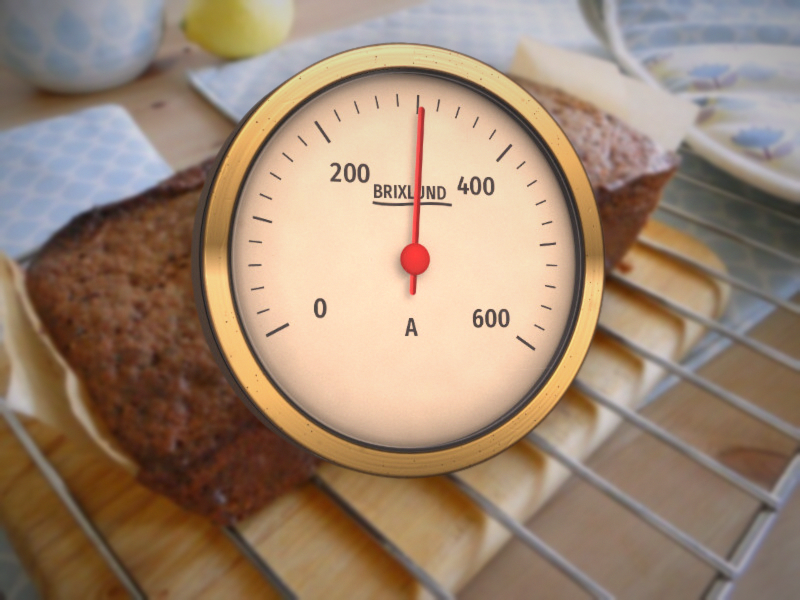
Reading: 300 A
